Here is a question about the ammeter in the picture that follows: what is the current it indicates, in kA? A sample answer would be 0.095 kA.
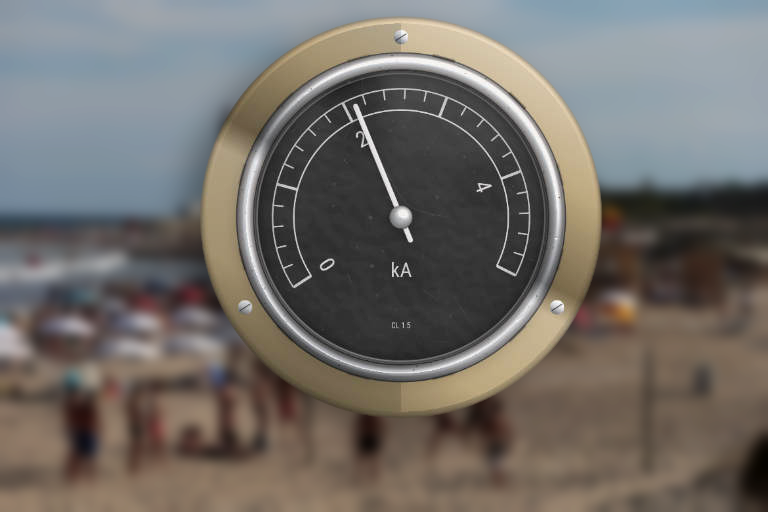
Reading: 2.1 kA
